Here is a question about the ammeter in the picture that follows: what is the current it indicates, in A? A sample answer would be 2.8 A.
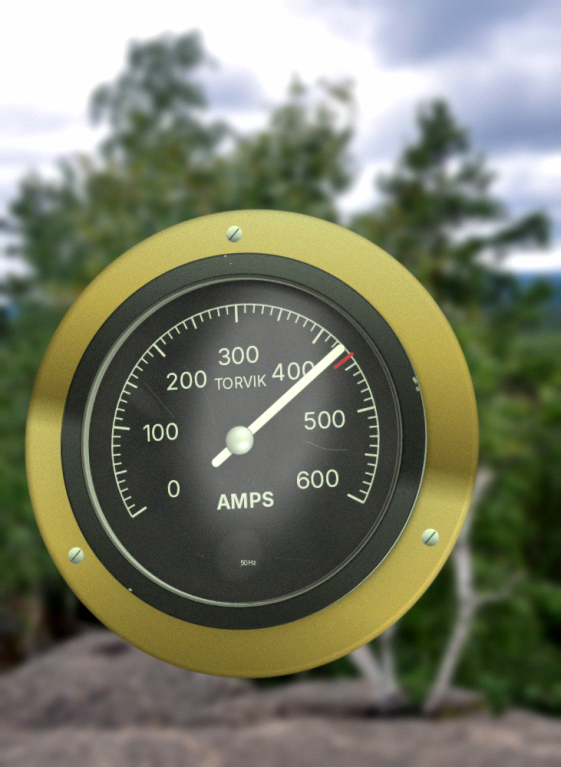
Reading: 430 A
